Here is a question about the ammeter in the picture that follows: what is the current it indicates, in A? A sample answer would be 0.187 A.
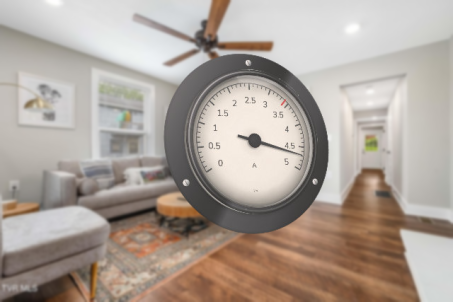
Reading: 4.7 A
